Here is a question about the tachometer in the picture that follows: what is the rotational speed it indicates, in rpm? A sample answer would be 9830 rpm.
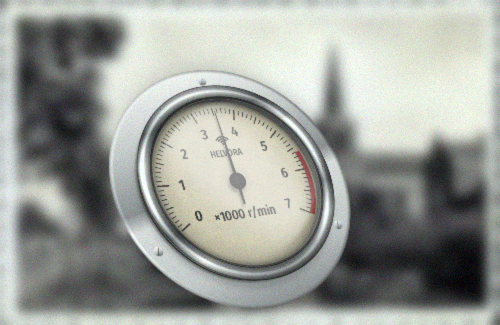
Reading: 3500 rpm
